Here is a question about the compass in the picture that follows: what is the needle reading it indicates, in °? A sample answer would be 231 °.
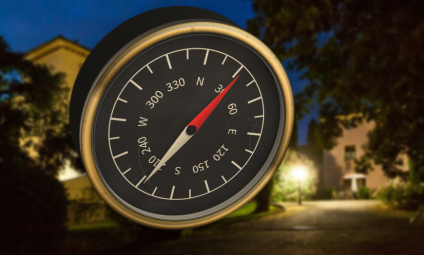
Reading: 30 °
